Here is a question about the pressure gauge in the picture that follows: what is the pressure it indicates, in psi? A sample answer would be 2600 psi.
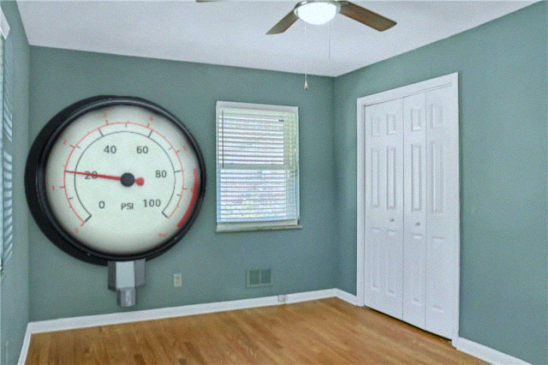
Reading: 20 psi
